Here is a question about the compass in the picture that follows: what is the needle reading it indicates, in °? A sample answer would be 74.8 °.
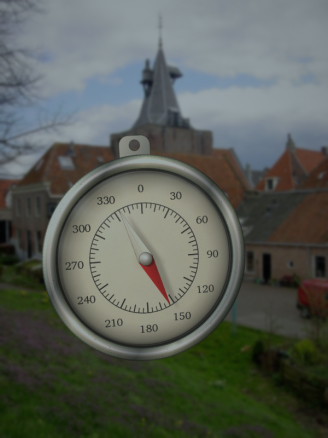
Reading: 155 °
